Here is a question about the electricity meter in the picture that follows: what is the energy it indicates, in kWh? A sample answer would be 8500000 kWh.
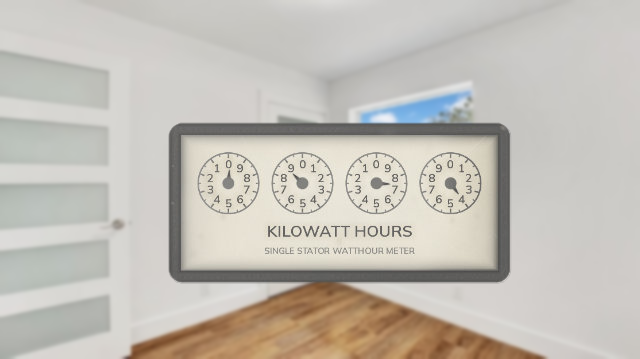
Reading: 9874 kWh
